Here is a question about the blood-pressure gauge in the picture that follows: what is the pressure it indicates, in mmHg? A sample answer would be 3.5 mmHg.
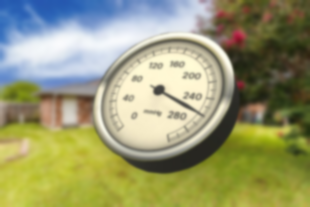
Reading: 260 mmHg
